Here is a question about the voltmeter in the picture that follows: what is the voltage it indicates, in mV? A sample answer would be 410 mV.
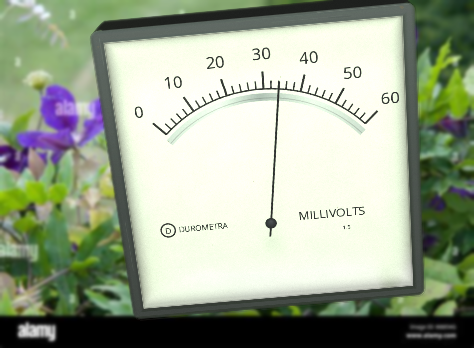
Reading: 34 mV
